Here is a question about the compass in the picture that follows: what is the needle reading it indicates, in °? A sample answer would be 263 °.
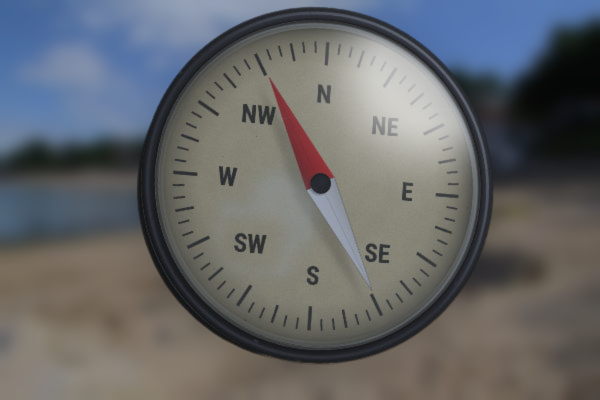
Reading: 330 °
